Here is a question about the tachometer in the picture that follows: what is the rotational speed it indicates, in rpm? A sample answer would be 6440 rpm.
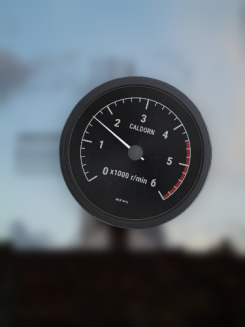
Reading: 1600 rpm
